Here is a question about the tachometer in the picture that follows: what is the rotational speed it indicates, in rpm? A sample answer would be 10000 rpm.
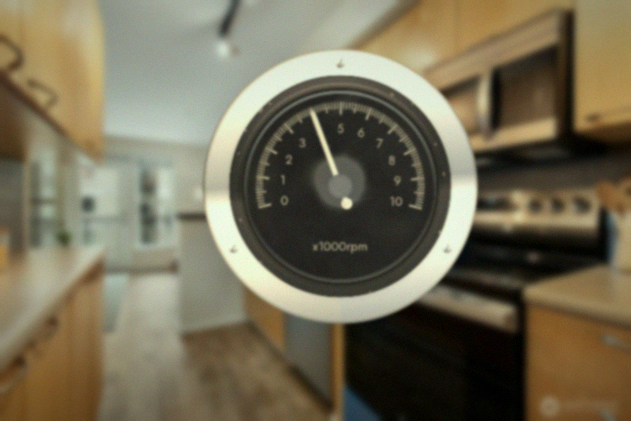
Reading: 4000 rpm
